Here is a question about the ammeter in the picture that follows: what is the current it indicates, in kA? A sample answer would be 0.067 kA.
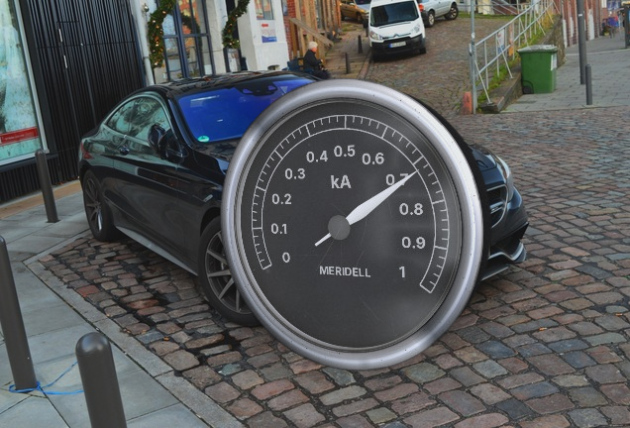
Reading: 0.72 kA
